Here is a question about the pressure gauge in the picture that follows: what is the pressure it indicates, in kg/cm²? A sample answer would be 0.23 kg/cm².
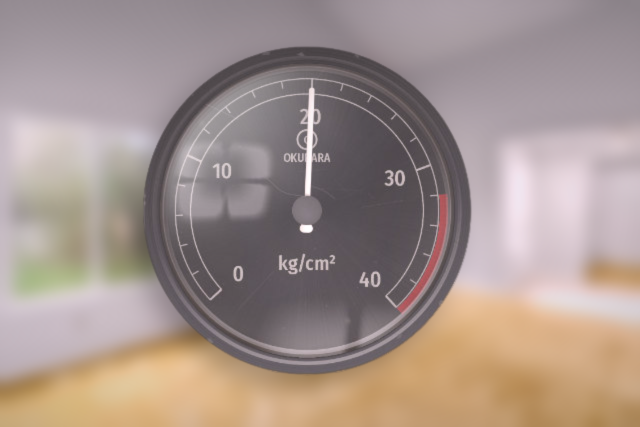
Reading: 20 kg/cm²
